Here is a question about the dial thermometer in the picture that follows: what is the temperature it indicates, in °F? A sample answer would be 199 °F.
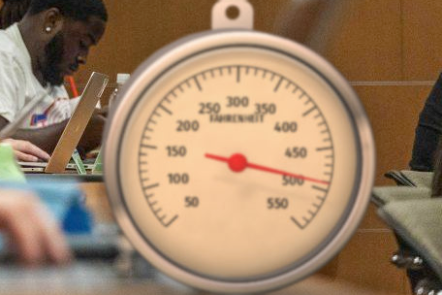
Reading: 490 °F
